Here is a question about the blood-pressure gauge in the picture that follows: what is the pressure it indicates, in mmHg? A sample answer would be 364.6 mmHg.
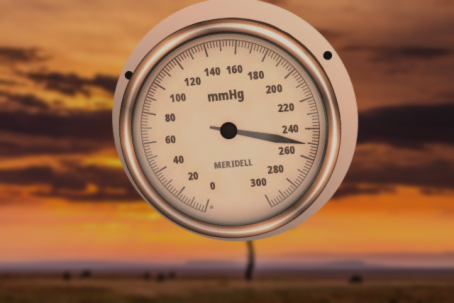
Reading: 250 mmHg
